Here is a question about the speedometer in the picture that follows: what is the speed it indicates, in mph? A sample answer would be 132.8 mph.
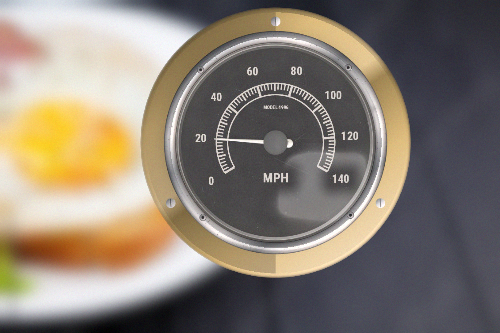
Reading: 20 mph
